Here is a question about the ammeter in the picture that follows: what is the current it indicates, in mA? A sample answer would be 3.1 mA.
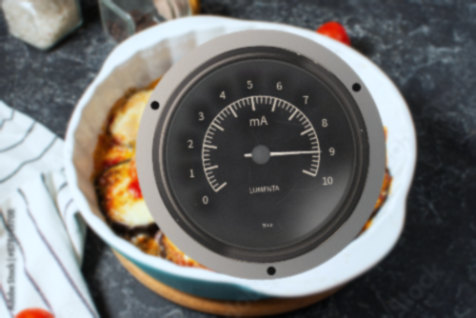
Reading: 9 mA
